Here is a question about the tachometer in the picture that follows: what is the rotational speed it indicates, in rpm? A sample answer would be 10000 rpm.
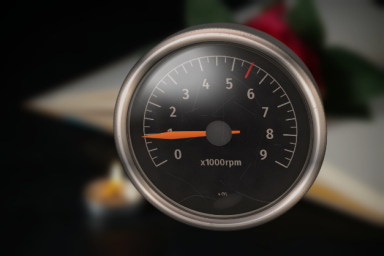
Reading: 1000 rpm
